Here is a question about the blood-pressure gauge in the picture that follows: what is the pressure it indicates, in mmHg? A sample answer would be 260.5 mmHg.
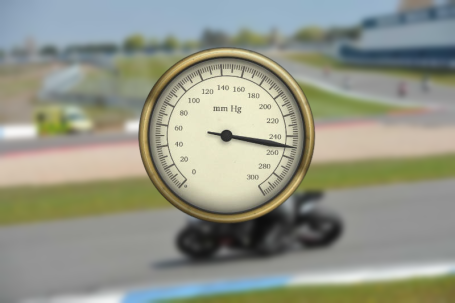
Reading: 250 mmHg
